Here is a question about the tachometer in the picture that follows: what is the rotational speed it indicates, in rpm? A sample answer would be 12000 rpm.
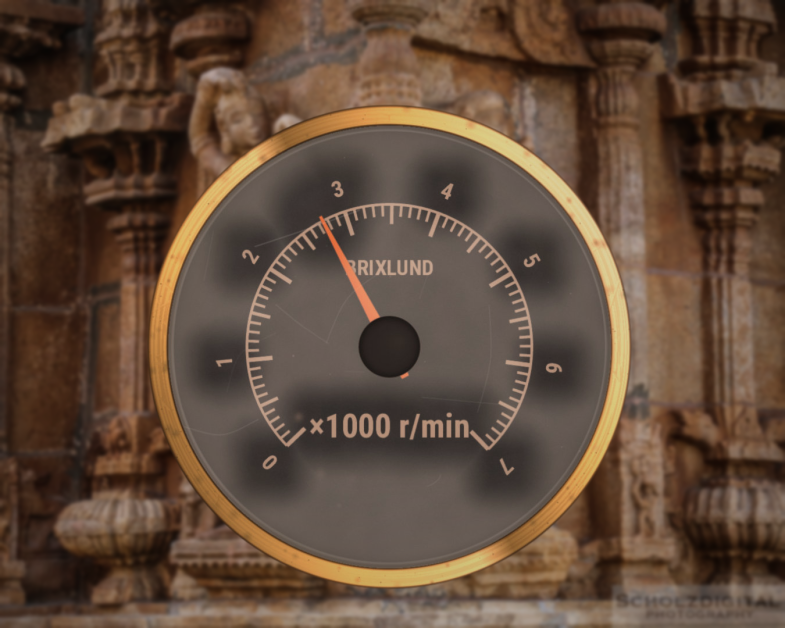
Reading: 2750 rpm
